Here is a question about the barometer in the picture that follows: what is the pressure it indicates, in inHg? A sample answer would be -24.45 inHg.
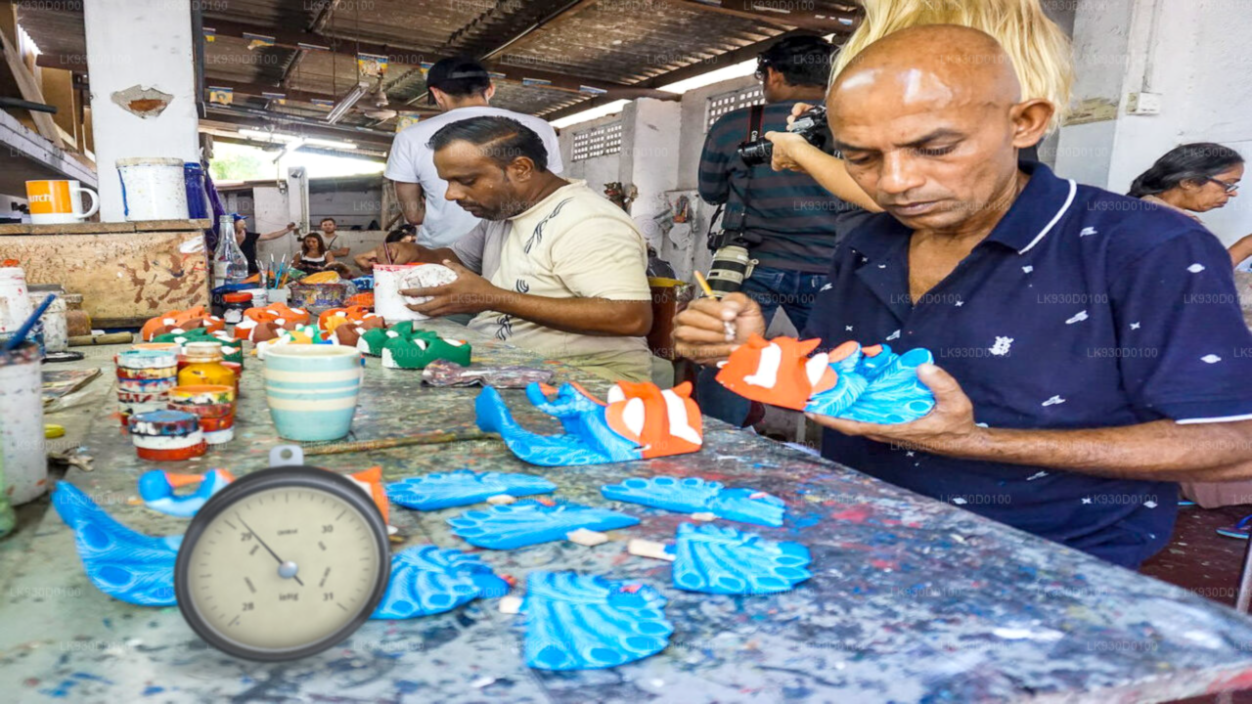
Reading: 29.1 inHg
